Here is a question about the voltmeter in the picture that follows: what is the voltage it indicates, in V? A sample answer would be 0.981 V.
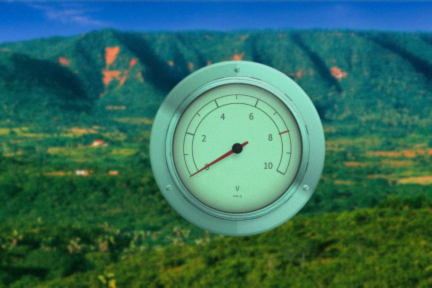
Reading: 0 V
